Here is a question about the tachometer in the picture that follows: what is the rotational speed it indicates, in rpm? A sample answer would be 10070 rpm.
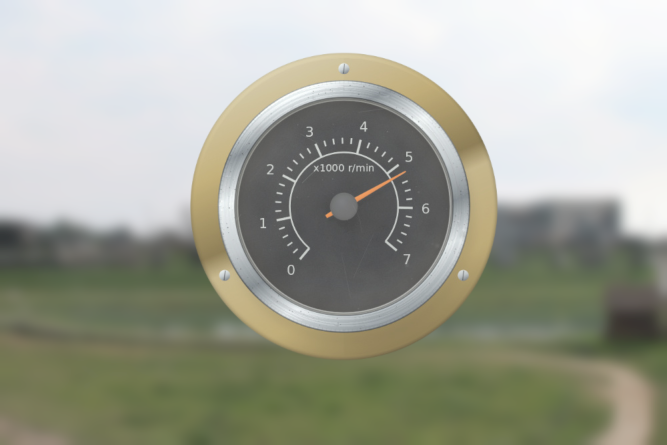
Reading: 5200 rpm
